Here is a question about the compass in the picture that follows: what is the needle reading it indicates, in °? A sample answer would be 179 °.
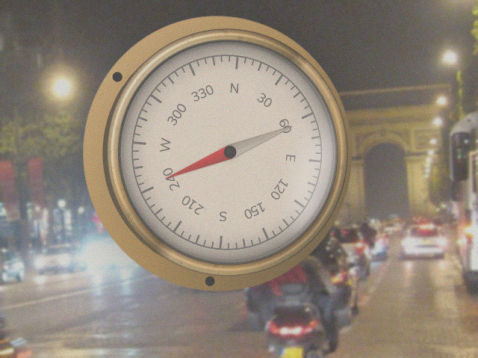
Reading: 242.5 °
